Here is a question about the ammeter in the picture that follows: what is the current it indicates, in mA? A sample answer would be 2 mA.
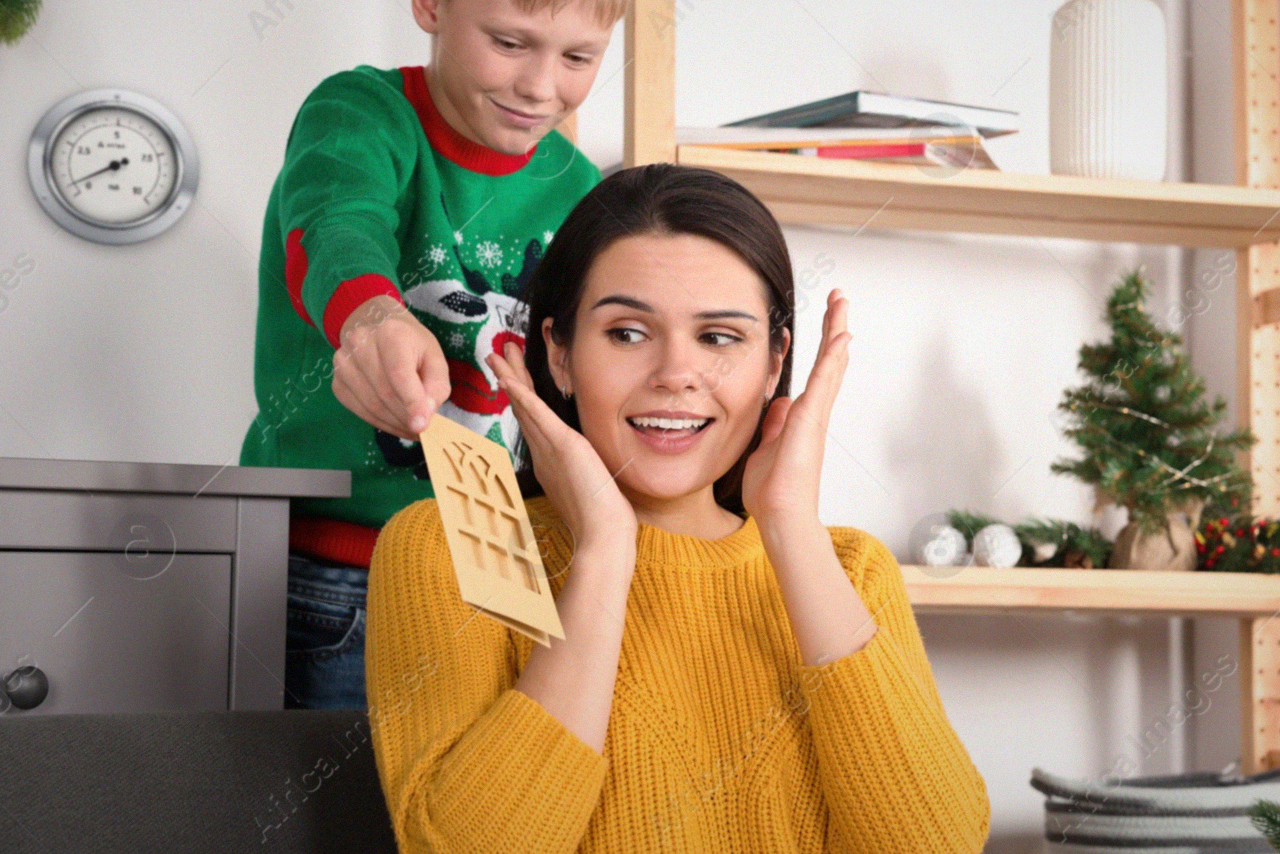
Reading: 0.5 mA
